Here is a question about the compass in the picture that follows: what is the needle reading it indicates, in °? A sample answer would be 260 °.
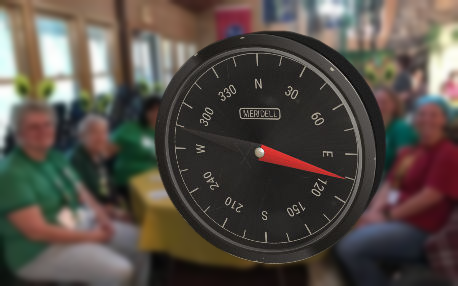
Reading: 105 °
